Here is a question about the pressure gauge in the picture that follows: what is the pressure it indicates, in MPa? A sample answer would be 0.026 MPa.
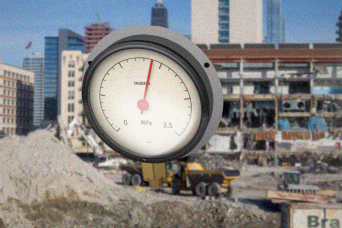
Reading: 1.4 MPa
